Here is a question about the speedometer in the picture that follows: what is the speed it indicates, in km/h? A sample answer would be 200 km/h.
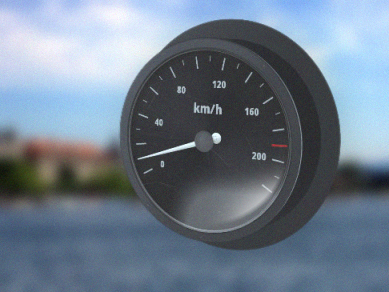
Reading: 10 km/h
